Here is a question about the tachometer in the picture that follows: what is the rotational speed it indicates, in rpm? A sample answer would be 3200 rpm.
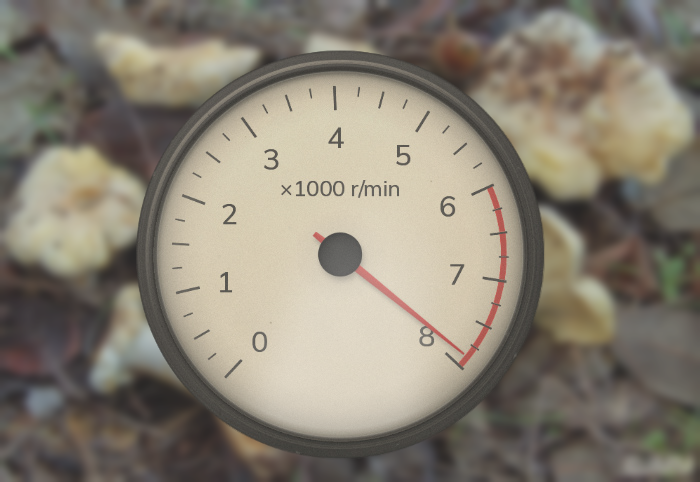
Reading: 7875 rpm
